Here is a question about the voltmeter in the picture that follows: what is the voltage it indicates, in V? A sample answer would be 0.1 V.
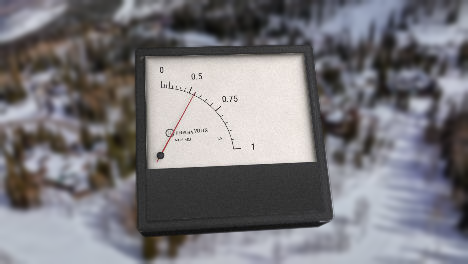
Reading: 0.55 V
